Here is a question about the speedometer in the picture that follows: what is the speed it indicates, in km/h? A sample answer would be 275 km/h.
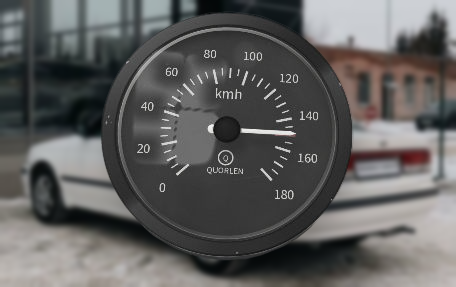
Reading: 150 km/h
